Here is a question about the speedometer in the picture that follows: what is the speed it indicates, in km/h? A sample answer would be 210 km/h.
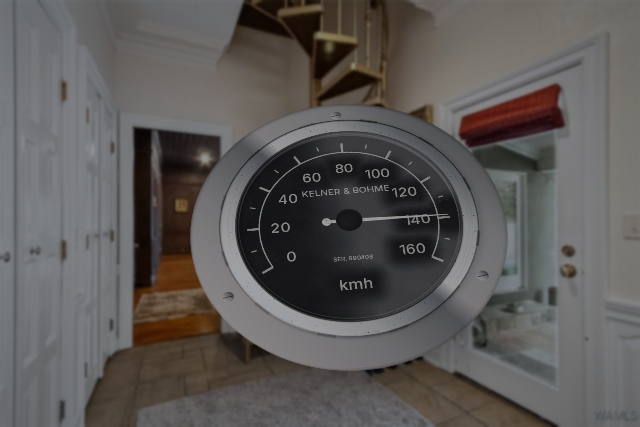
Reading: 140 km/h
